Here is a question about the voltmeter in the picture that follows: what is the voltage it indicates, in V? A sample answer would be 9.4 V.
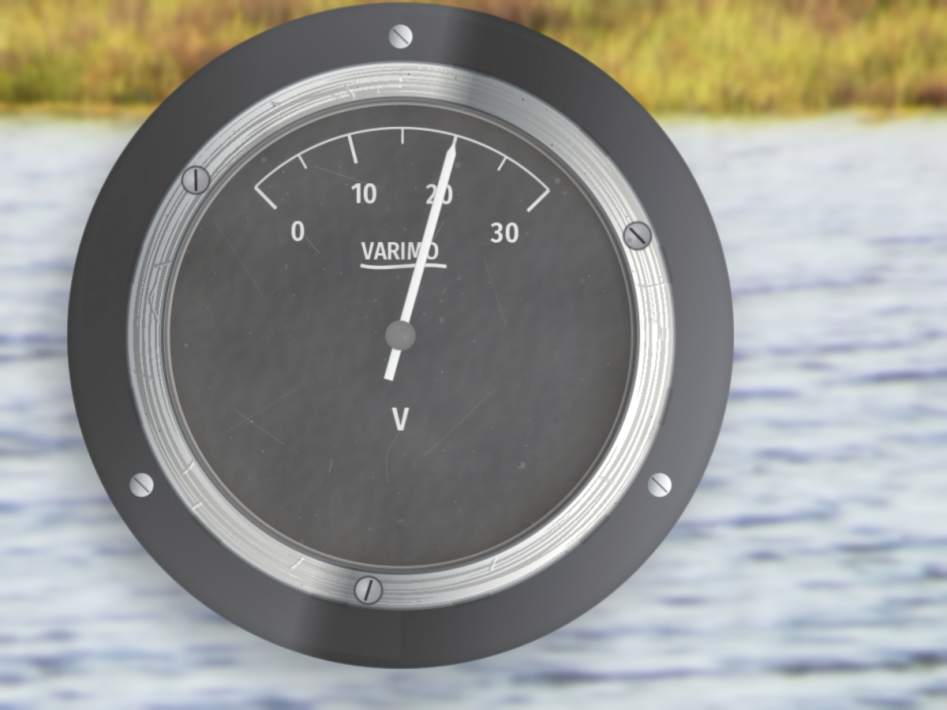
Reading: 20 V
